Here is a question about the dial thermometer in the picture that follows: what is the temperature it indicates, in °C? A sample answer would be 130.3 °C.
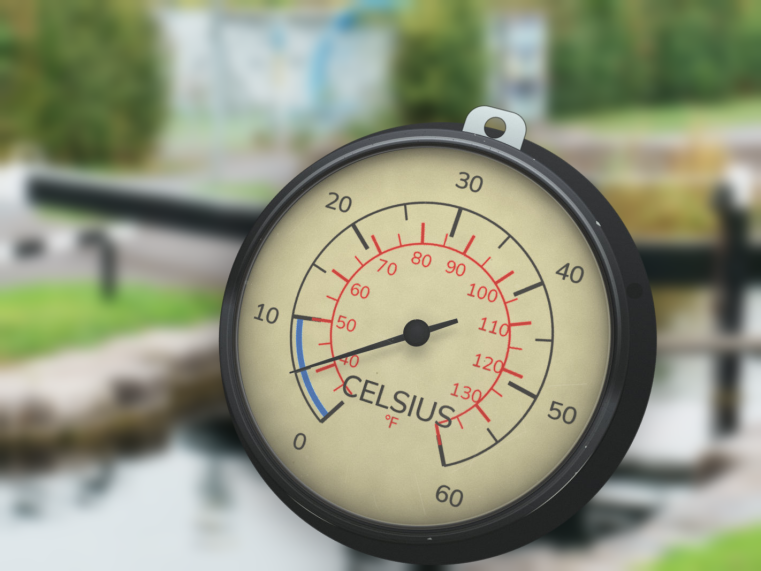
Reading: 5 °C
